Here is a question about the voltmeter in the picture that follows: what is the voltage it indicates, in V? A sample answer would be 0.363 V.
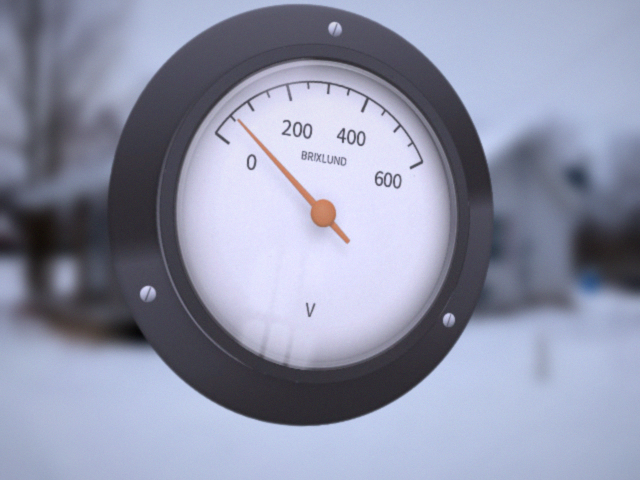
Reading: 50 V
